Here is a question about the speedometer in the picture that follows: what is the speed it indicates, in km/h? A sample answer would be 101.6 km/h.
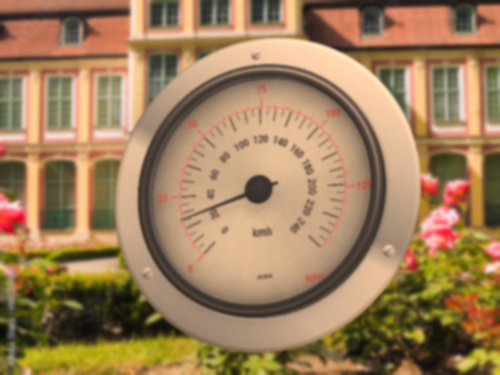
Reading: 25 km/h
